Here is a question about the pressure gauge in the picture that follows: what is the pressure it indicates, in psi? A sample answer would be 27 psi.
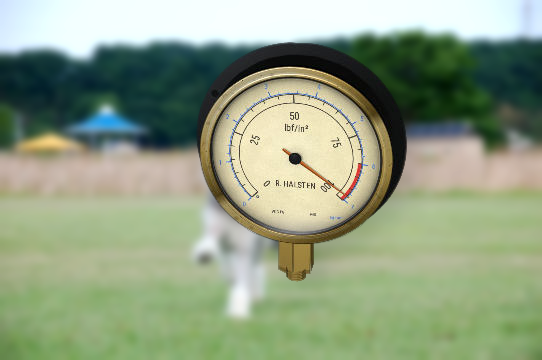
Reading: 97.5 psi
